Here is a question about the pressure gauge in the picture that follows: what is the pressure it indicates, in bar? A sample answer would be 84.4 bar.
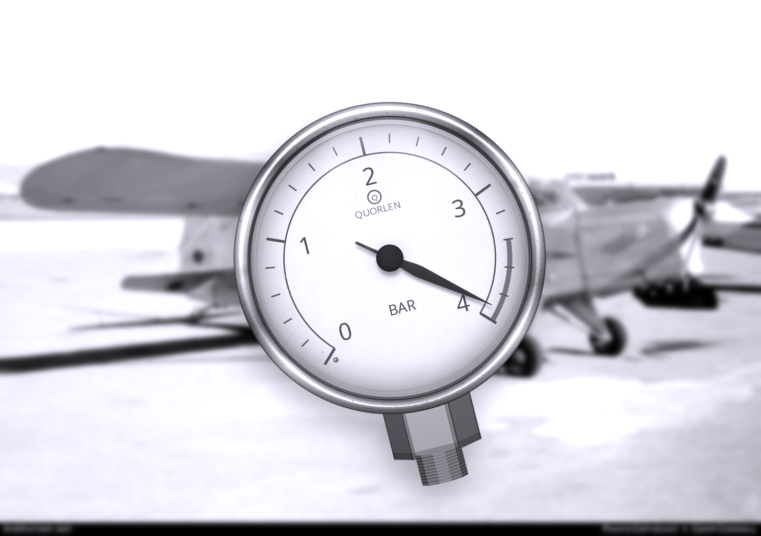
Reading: 3.9 bar
